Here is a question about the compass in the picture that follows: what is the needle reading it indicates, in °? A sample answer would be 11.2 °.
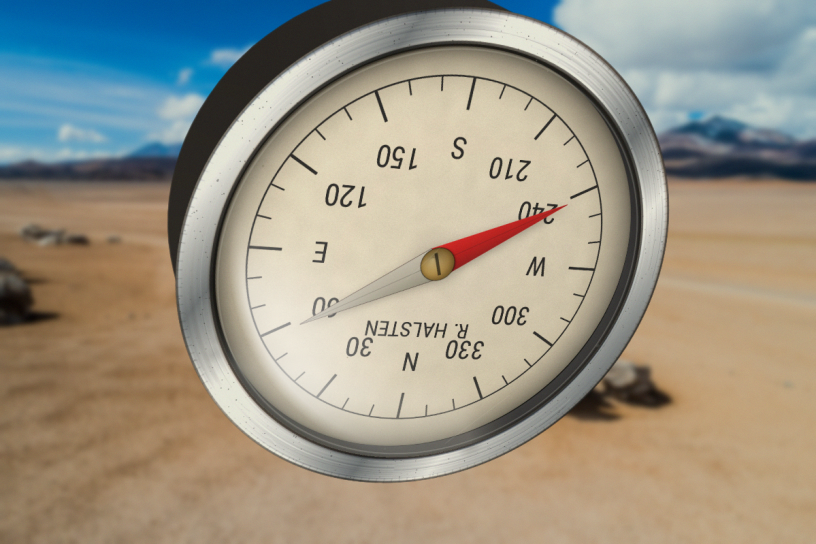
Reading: 240 °
